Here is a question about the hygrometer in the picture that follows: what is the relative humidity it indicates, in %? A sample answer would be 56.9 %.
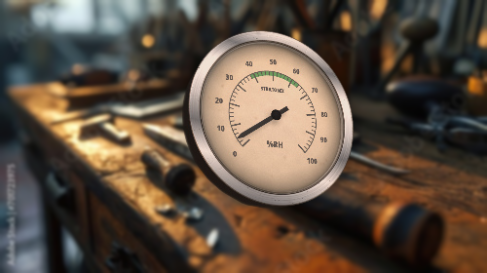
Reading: 4 %
